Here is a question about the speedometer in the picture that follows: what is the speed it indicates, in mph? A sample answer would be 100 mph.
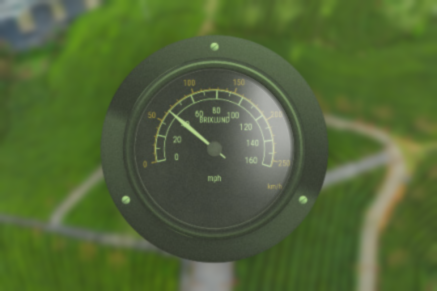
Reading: 40 mph
